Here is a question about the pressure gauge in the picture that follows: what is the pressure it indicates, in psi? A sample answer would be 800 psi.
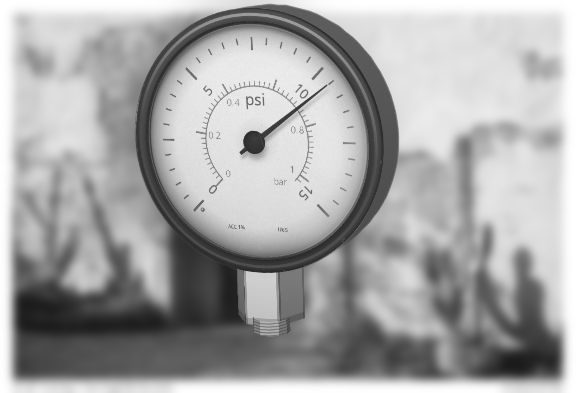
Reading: 10.5 psi
